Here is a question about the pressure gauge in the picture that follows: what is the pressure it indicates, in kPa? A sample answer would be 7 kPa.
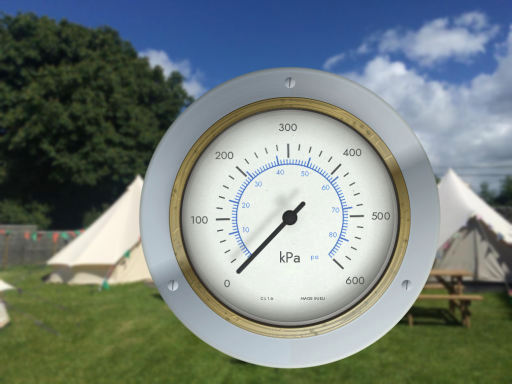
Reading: 0 kPa
